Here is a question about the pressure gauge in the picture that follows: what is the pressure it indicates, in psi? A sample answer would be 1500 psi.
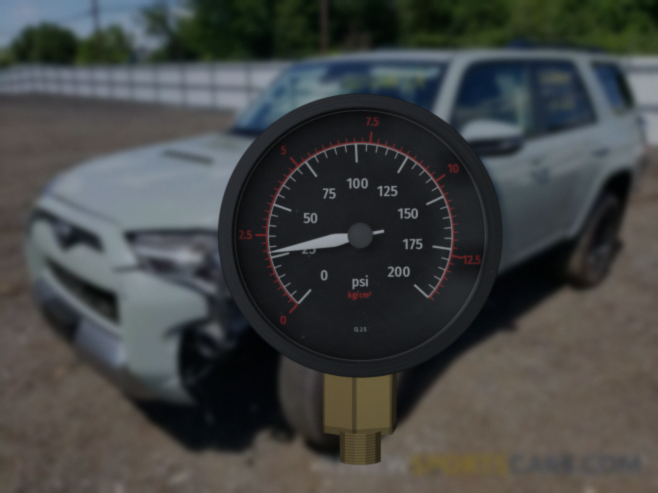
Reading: 27.5 psi
